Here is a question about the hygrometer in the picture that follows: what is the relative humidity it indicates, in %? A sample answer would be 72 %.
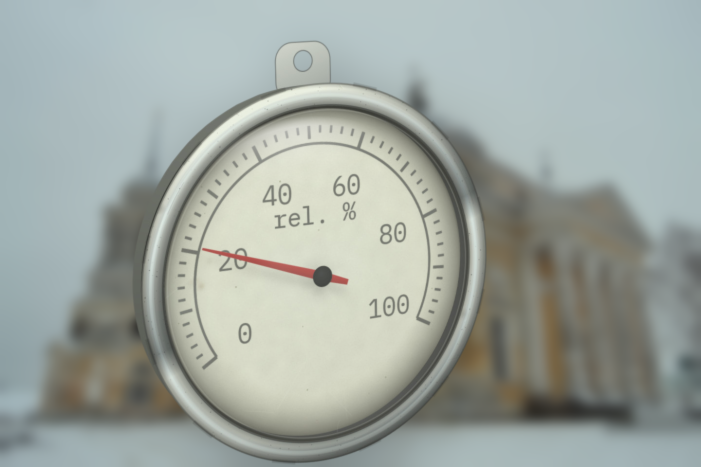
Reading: 21 %
